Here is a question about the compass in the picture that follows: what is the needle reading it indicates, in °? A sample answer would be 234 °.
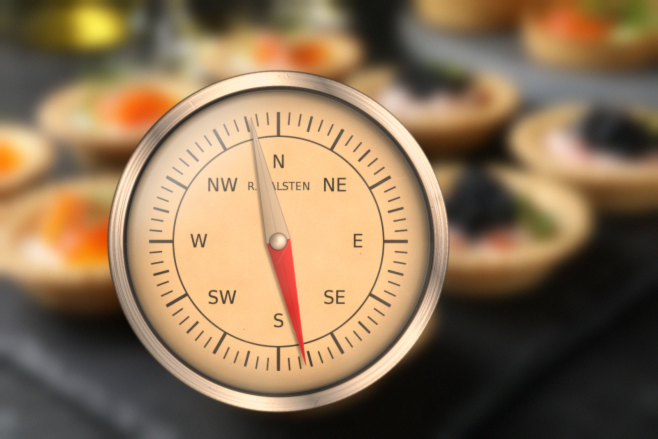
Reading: 167.5 °
